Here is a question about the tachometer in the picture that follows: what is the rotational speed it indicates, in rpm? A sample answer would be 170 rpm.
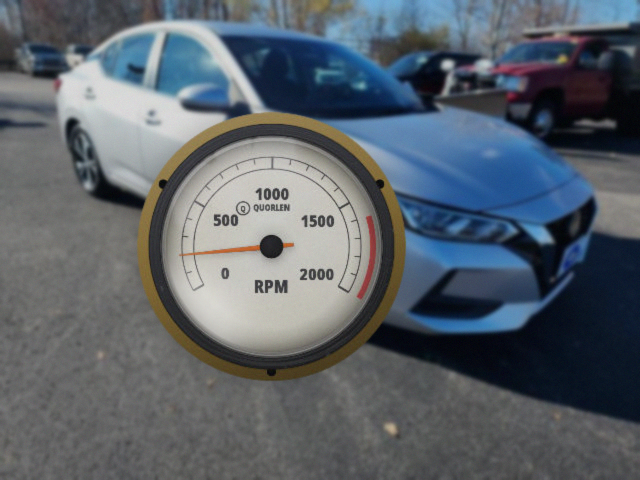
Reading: 200 rpm
